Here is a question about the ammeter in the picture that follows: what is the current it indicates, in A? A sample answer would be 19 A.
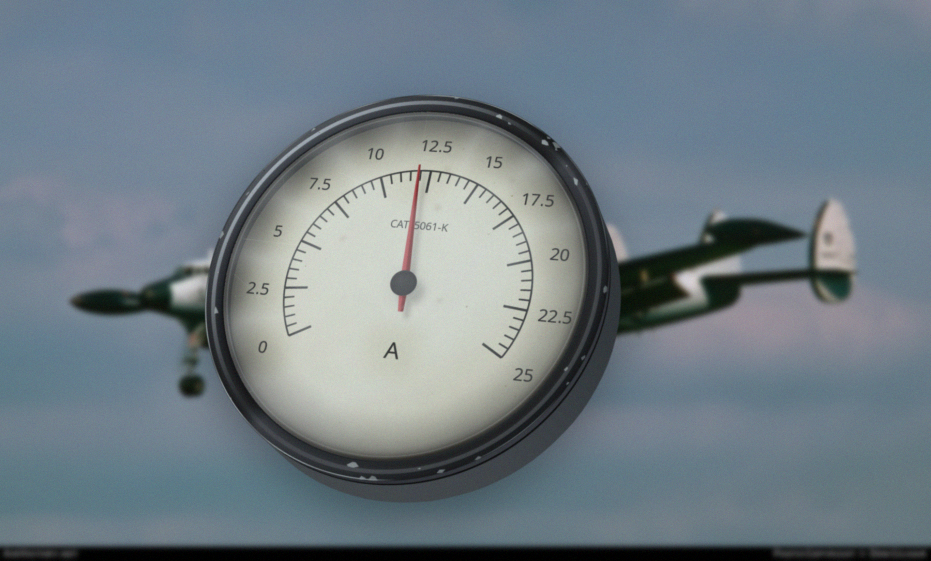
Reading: 12 A
